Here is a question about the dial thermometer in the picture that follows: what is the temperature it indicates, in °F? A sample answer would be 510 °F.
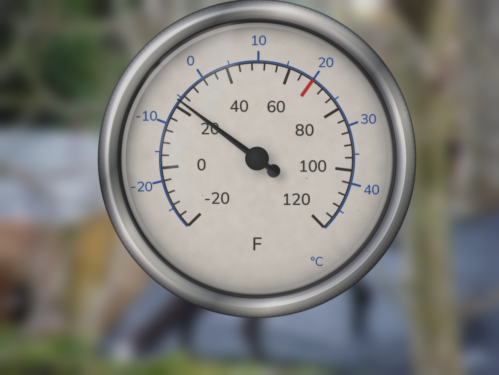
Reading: 22 °F
